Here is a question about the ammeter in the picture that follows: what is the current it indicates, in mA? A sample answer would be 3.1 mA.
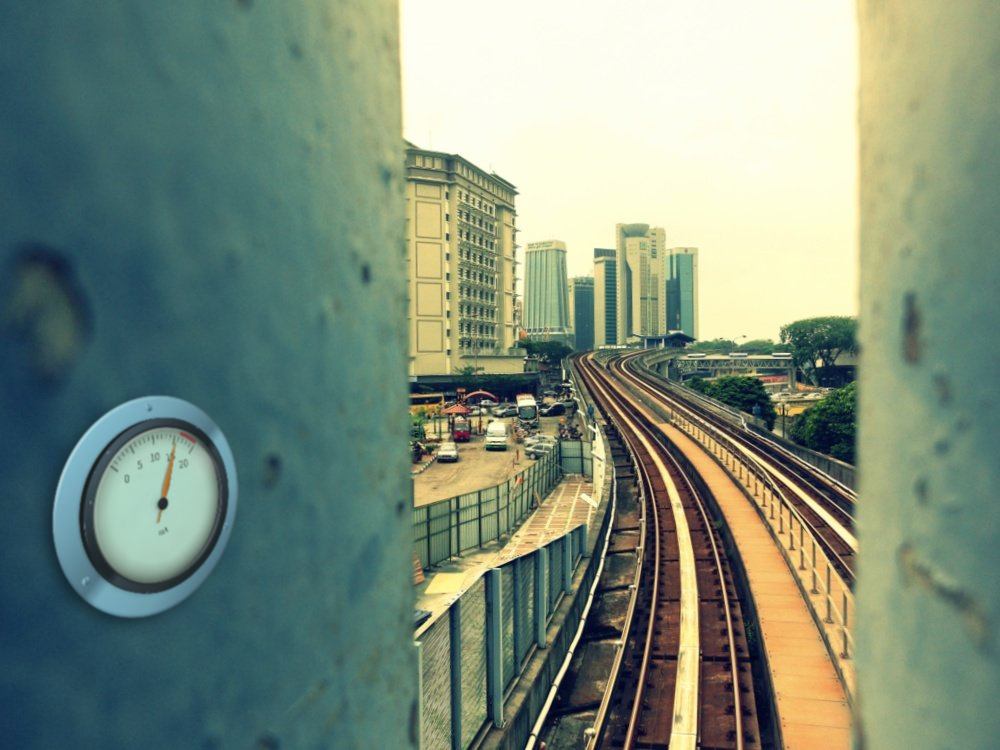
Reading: 15 mA
